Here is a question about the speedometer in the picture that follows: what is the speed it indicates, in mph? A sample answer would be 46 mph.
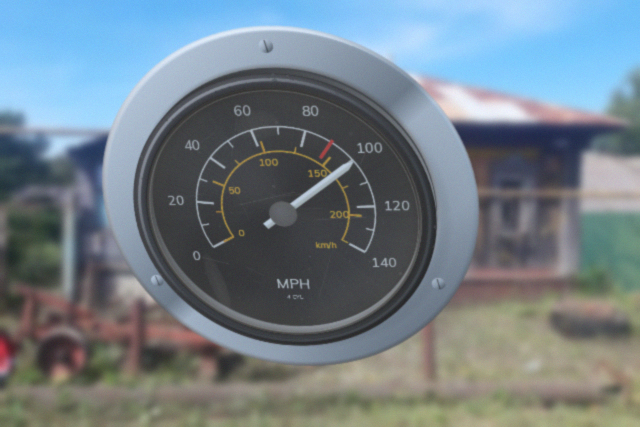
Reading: 100 mph
